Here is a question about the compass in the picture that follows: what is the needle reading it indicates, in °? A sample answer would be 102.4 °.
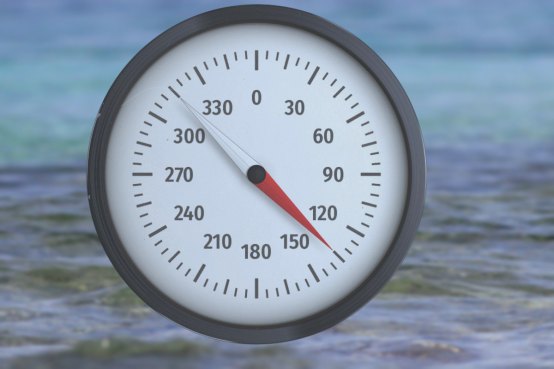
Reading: 135 °
